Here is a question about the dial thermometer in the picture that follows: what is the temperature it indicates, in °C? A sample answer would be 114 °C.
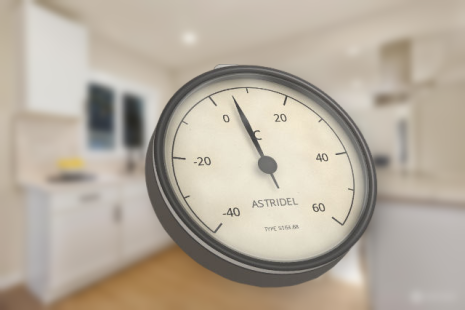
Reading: 5 °C
